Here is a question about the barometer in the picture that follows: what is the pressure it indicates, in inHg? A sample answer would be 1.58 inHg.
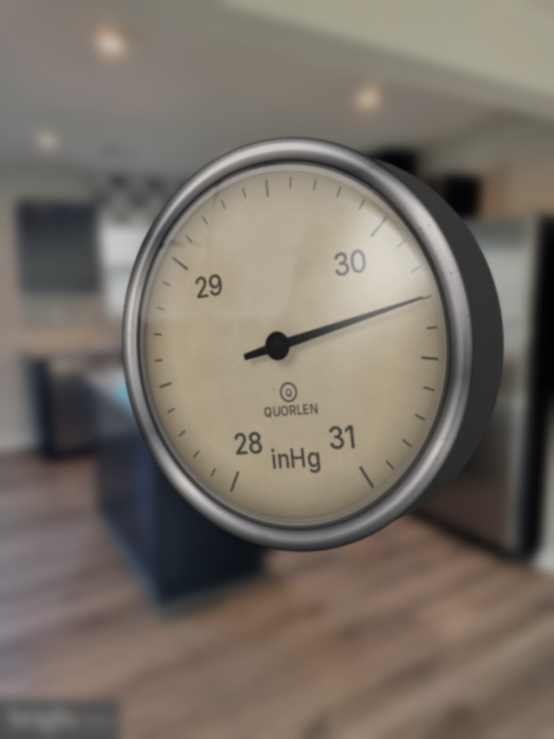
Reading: 30.3 inHg
